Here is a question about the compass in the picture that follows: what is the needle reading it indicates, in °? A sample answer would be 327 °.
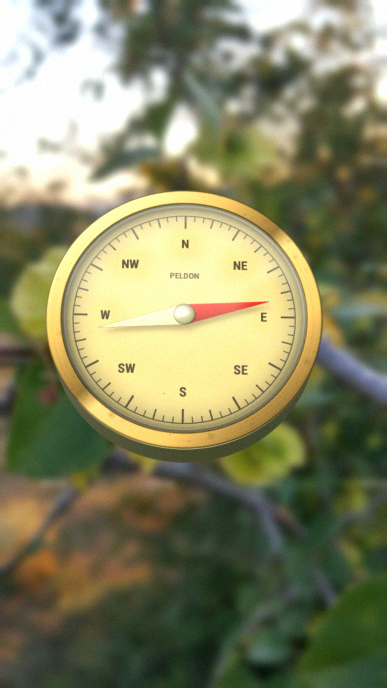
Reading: 80 °
